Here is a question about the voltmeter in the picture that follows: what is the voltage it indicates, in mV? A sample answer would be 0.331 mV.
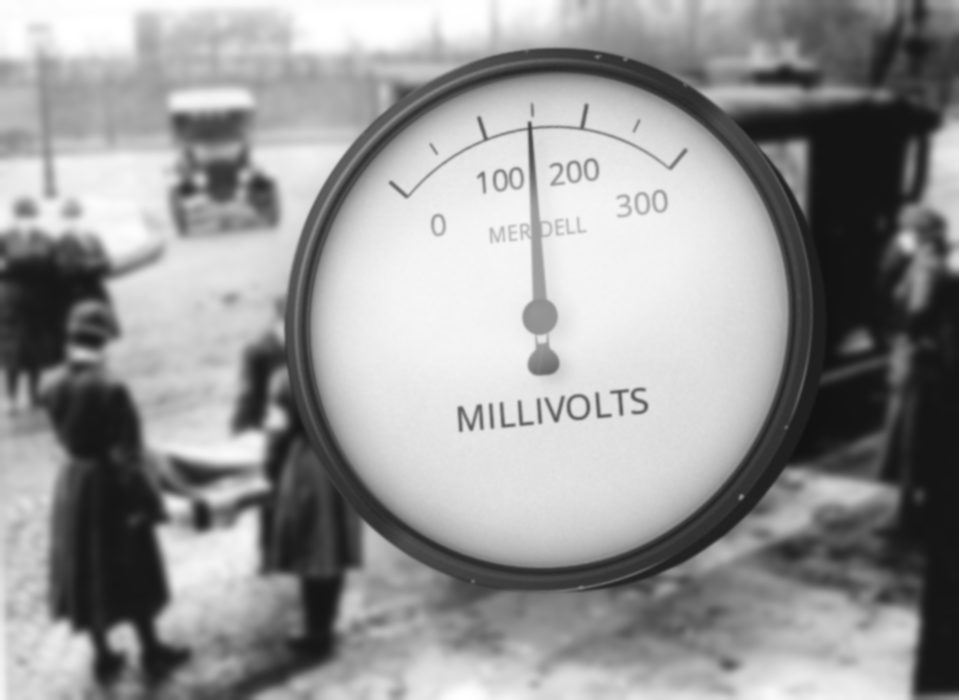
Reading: 150 mV
